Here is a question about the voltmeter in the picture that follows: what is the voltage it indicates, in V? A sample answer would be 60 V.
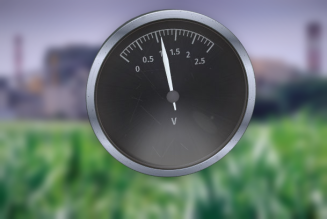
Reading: 1.1 V
